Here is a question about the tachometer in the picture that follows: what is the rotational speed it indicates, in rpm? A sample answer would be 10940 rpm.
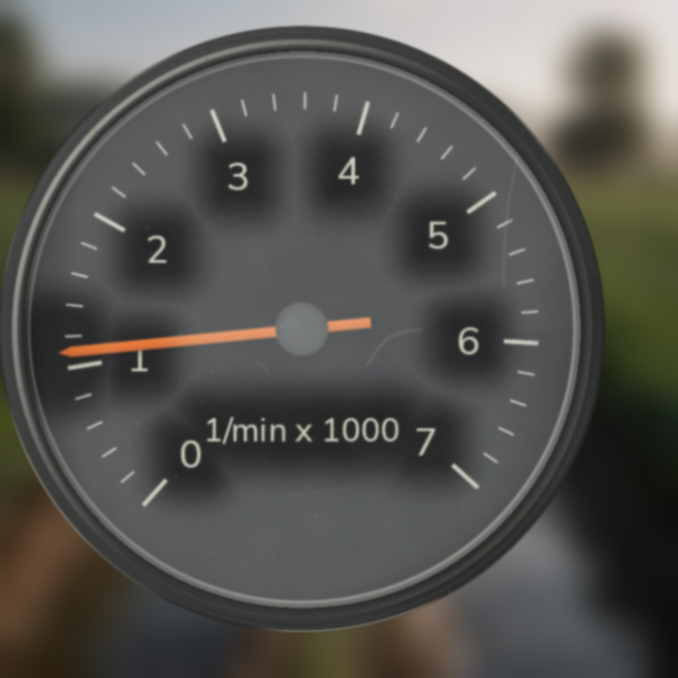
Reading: 1100 rpm
